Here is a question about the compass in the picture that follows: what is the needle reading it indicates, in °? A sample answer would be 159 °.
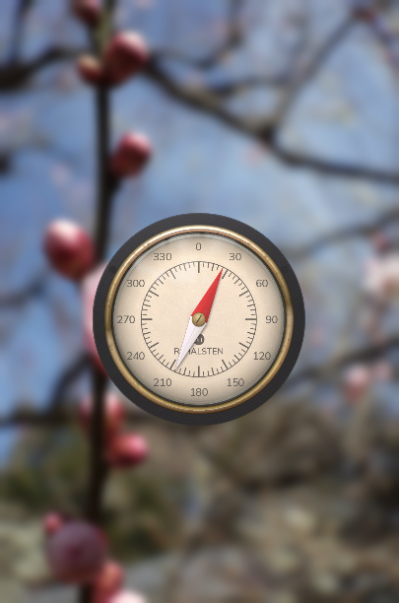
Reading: 25 °
